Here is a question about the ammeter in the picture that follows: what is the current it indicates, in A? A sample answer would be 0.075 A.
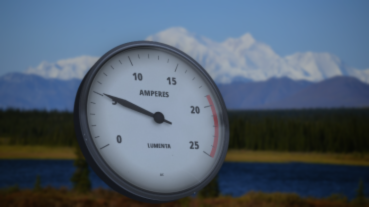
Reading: 5 A
